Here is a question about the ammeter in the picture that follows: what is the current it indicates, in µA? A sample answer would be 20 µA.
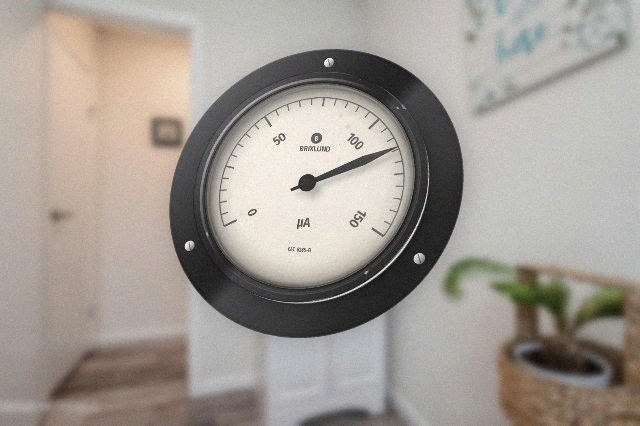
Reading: 115 µA
